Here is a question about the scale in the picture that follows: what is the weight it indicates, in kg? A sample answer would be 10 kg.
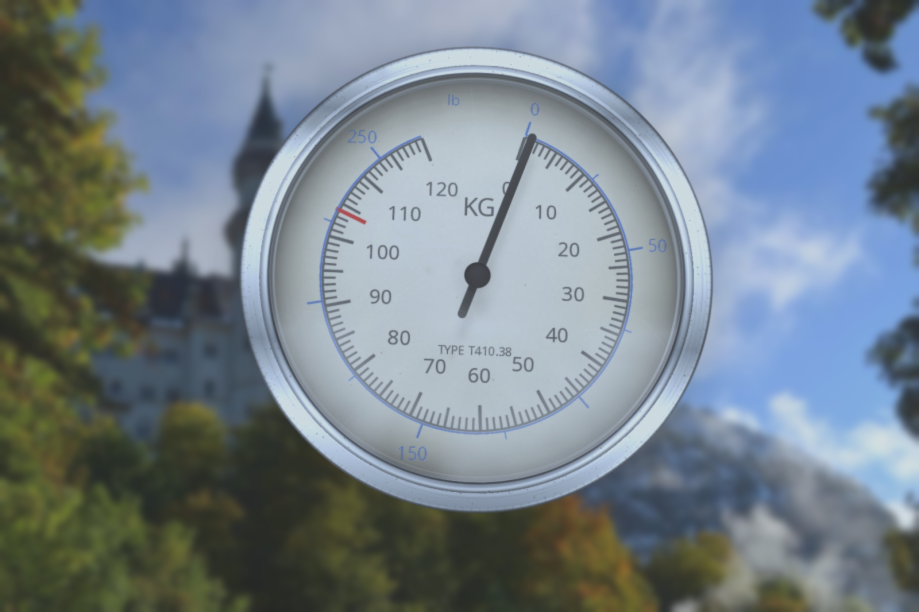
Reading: 1 kg
